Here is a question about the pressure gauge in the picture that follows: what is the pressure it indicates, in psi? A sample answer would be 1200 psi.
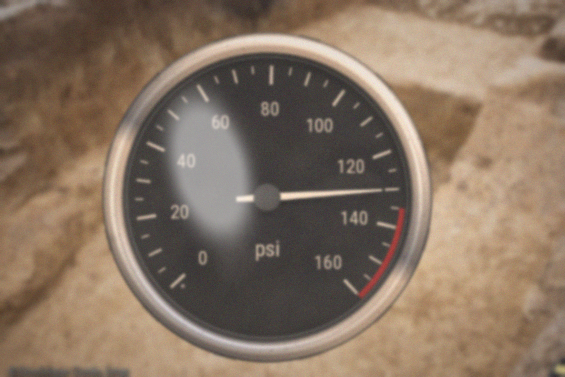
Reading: 130 psi
